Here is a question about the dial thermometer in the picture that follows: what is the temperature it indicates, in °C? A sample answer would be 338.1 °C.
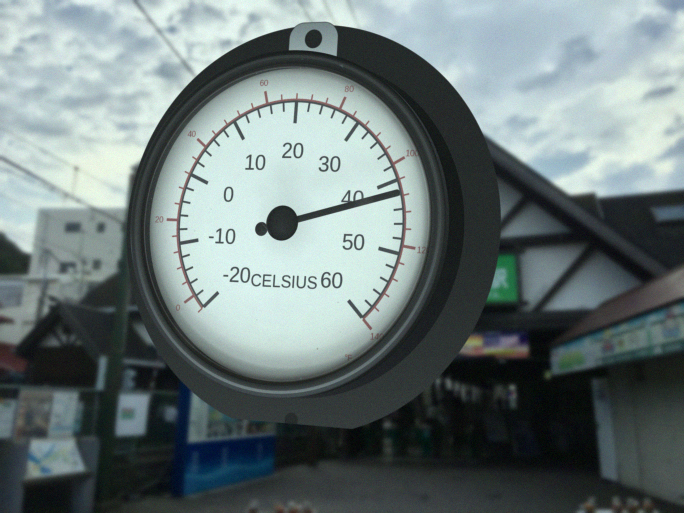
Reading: 42 °C
